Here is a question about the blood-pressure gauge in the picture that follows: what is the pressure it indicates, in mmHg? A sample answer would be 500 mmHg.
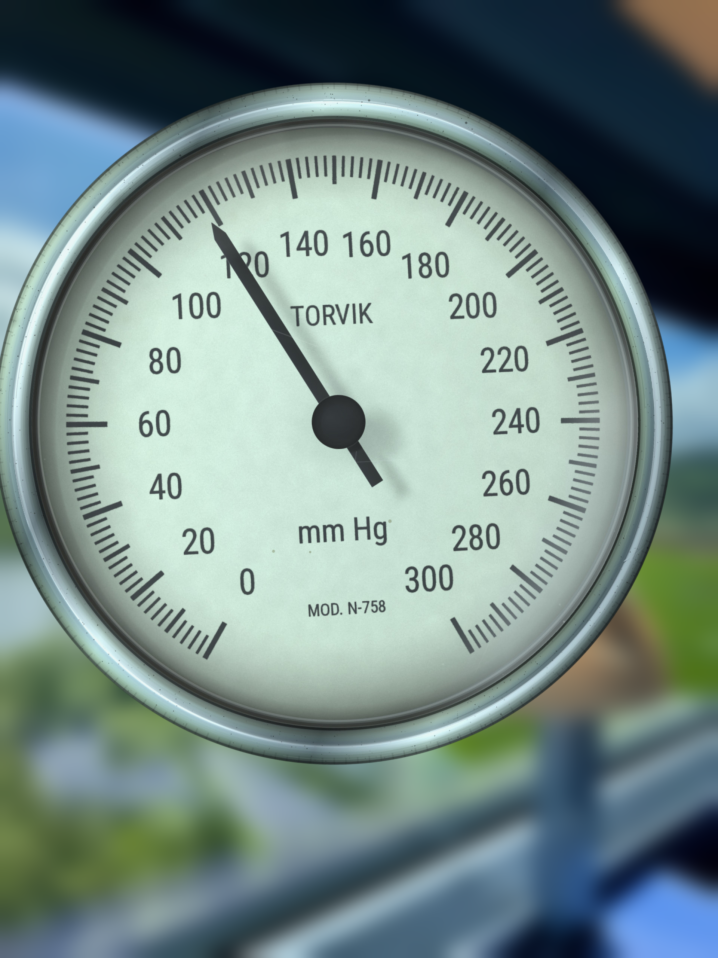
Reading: 118 mmHg
